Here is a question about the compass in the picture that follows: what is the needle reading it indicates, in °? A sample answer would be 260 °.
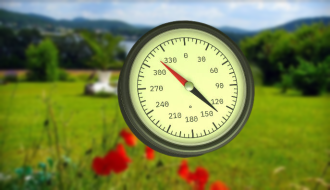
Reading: 315 °
